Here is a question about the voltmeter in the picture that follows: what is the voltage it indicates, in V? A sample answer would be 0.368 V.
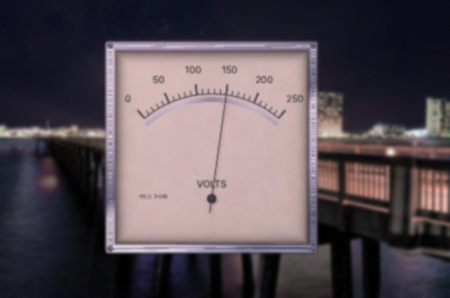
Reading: 150 V
